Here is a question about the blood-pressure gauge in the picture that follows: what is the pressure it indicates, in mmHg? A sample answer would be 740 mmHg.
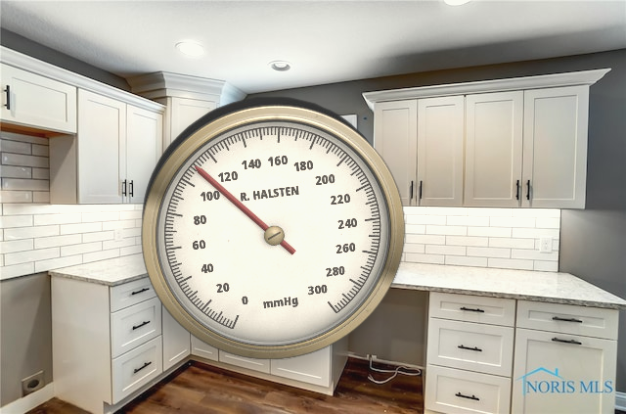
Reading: 110 mmHg
